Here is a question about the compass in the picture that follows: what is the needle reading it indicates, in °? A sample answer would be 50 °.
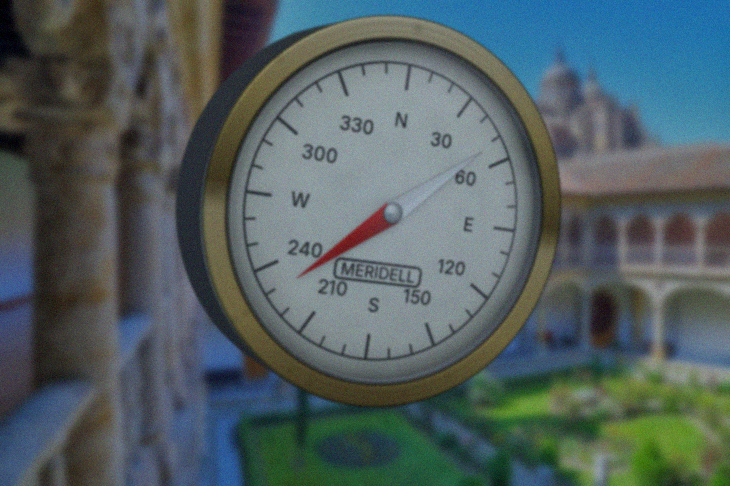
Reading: 230 °
